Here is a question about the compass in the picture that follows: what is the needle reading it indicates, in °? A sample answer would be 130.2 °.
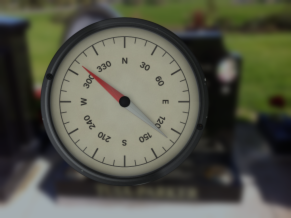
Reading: 310 °
